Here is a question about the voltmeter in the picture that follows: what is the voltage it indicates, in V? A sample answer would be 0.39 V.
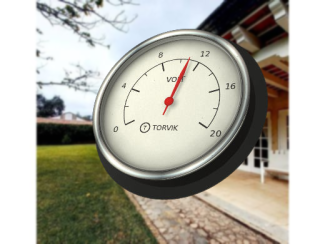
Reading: 11 V
